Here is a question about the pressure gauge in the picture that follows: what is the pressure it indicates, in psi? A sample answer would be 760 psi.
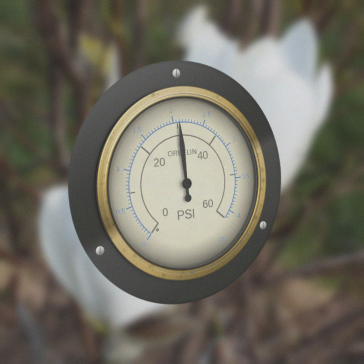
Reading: 30 psi
